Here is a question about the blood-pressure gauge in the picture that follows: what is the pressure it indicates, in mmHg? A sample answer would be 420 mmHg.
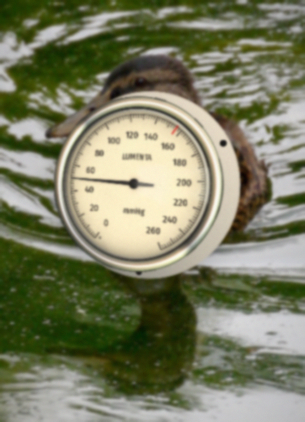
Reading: 50 mmHg
